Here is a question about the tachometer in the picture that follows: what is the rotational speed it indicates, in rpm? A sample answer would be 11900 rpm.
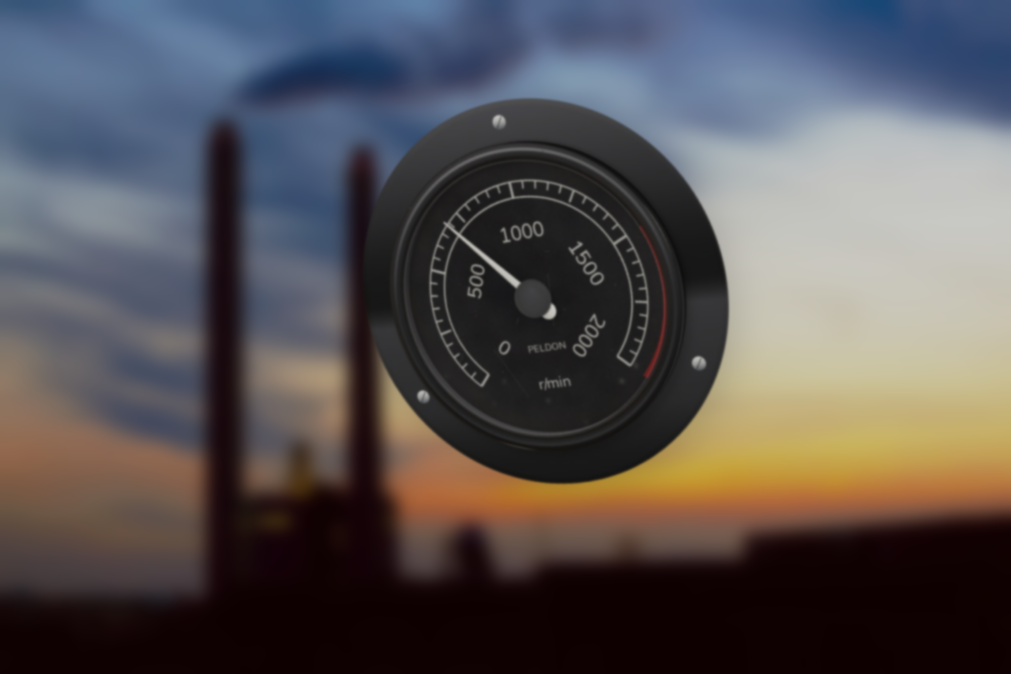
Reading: 700 rpm
